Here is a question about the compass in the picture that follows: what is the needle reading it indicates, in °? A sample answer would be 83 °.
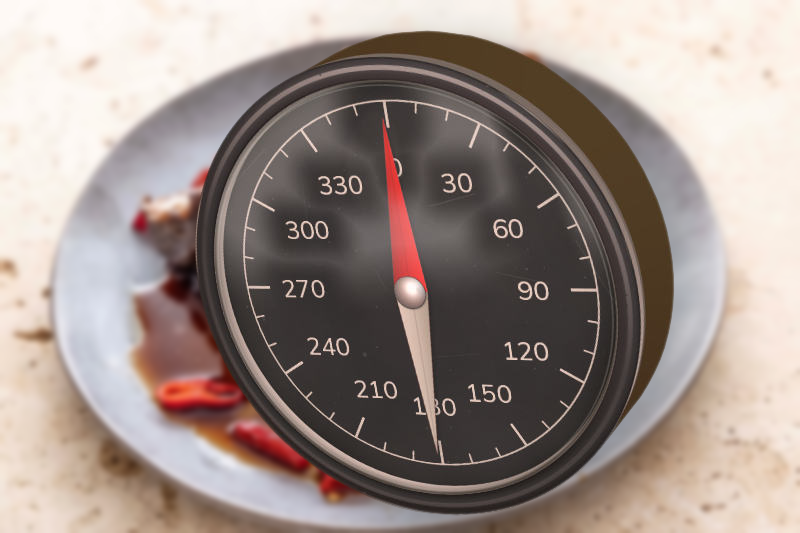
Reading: 0 °
